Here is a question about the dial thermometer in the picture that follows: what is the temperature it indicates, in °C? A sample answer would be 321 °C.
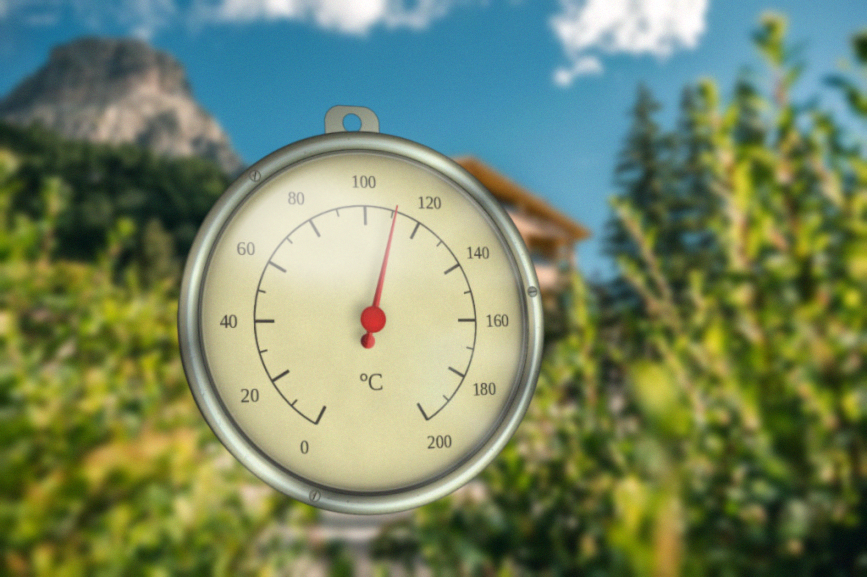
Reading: 110 °C
